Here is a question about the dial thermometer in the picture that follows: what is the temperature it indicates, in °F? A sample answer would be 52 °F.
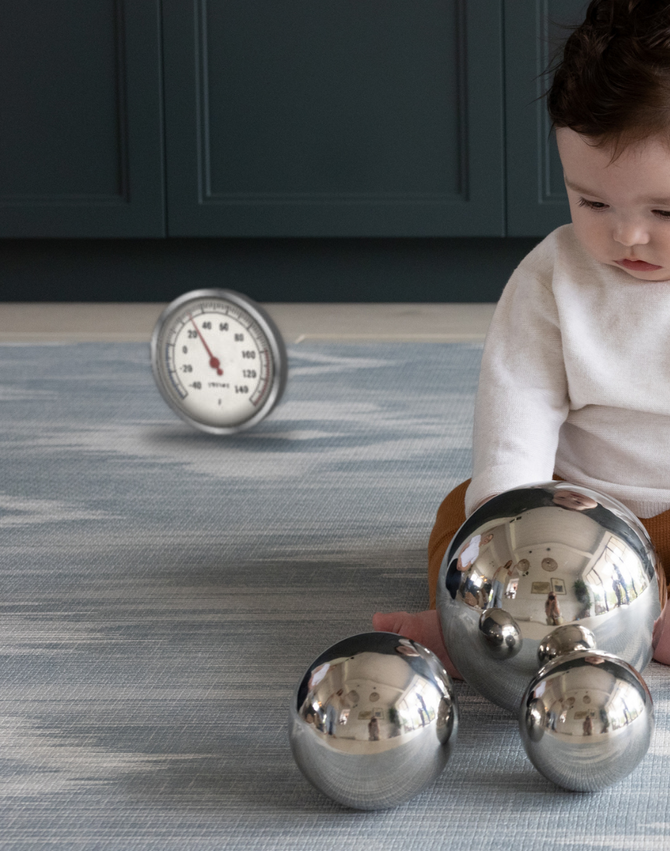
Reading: 30 °F
